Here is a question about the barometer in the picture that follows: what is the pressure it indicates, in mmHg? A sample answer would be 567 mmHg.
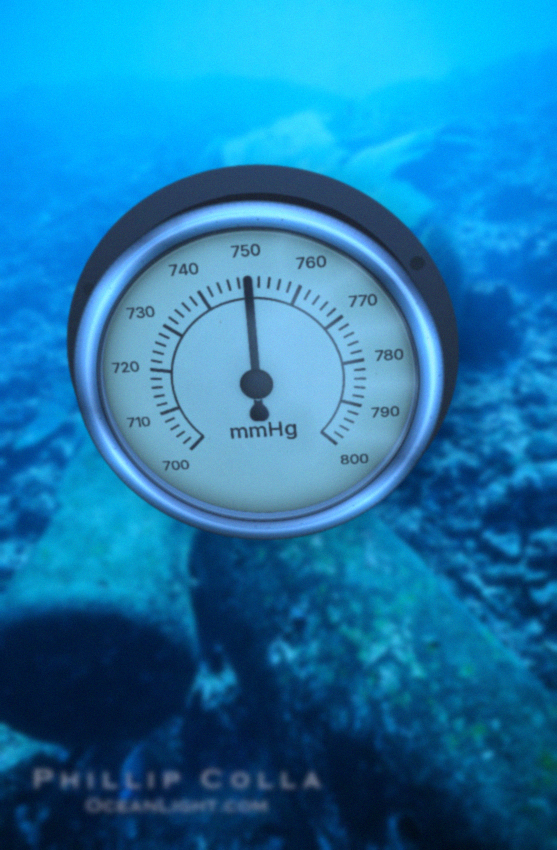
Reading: 750 mmHg
